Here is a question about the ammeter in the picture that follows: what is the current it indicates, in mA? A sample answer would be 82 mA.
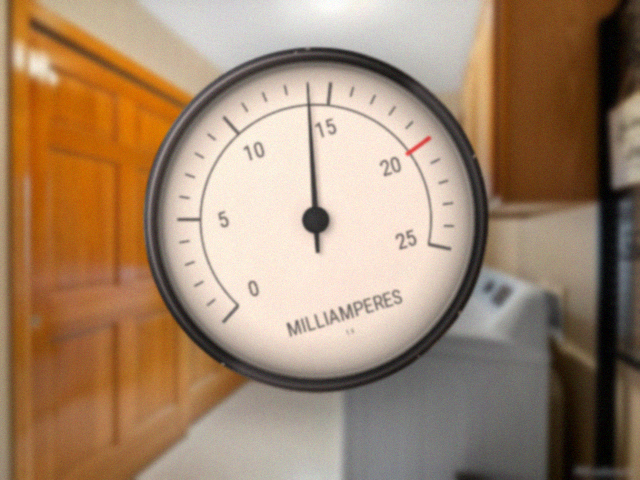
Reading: 14 mA
